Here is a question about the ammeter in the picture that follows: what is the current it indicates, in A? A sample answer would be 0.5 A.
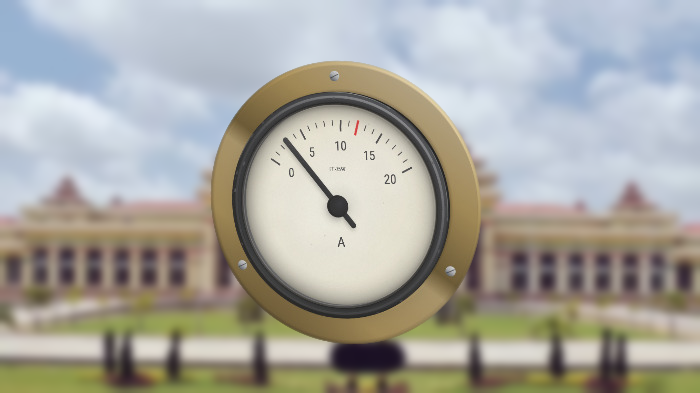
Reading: 3 A
